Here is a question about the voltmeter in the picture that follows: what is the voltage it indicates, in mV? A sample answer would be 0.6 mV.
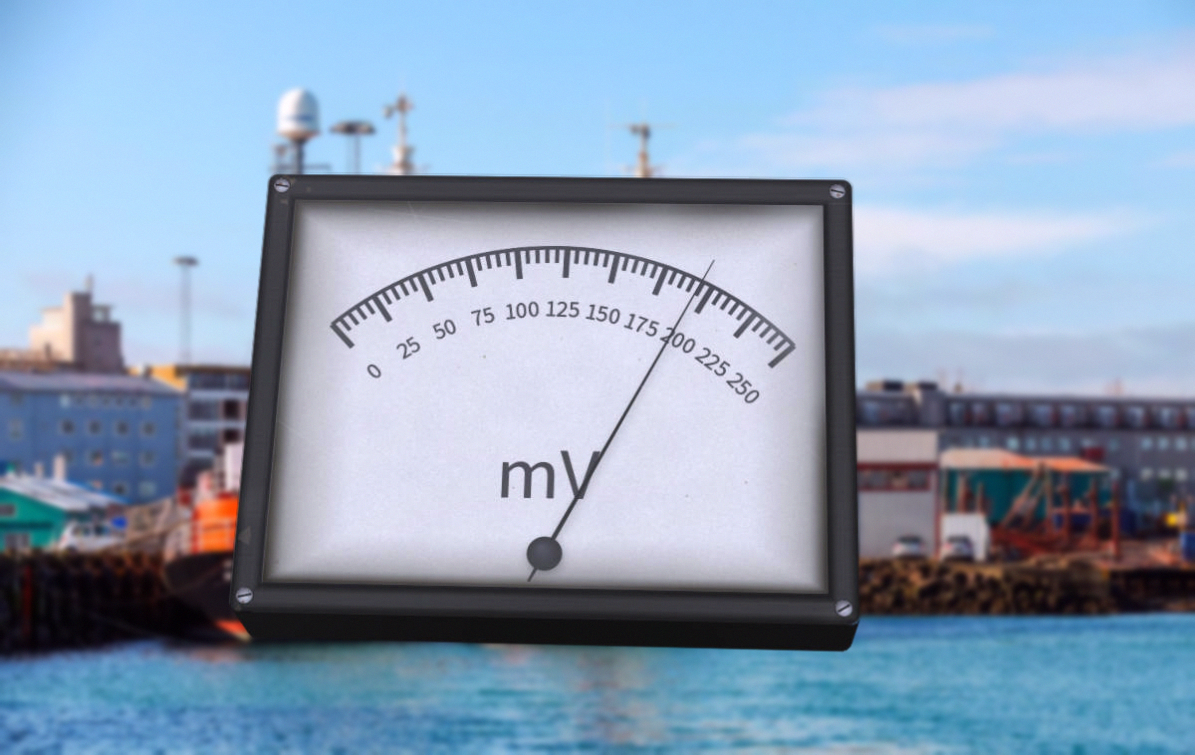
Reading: 195 mV
